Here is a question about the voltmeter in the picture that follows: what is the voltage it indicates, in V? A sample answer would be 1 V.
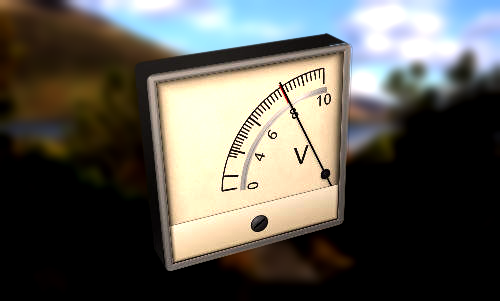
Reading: 8 V
